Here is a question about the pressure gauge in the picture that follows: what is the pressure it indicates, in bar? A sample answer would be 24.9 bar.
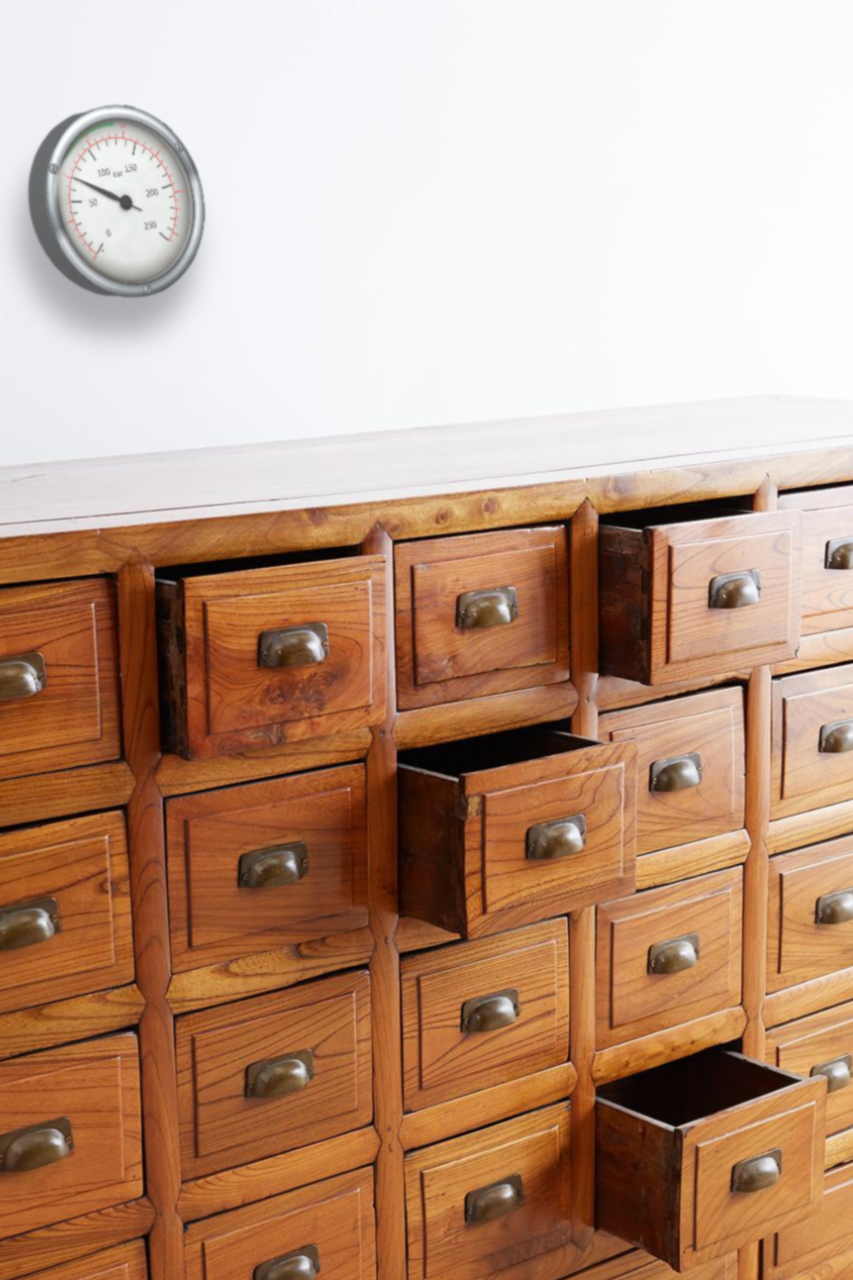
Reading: 70 bar
